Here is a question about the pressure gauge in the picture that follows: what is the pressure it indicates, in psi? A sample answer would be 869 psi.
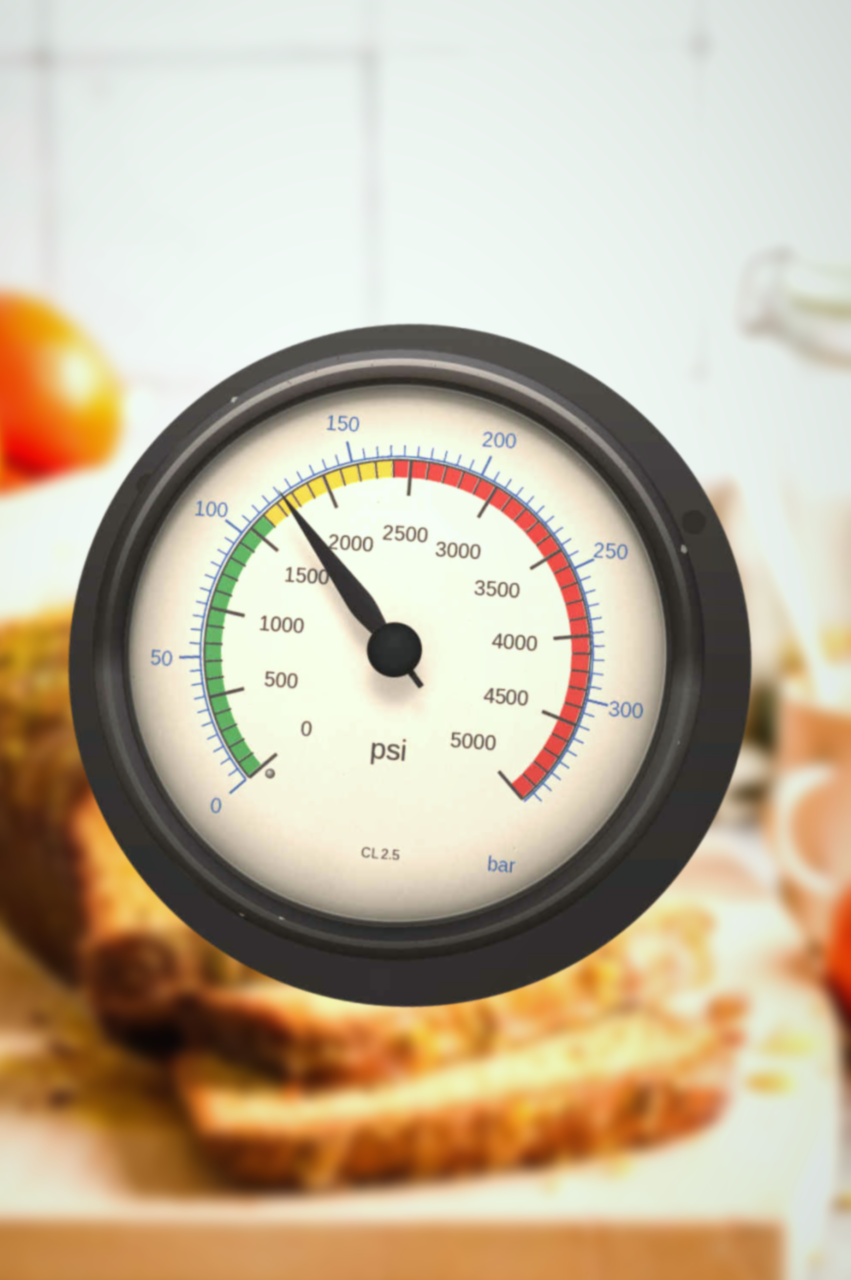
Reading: 1750 psi
